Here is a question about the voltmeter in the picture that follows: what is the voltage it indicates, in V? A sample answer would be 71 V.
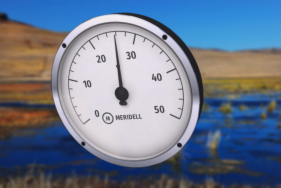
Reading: 26 V
